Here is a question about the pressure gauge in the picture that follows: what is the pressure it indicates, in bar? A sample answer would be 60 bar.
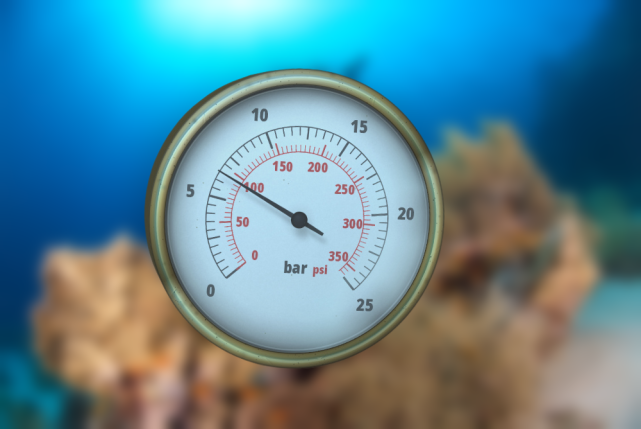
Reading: 6.5 bar
